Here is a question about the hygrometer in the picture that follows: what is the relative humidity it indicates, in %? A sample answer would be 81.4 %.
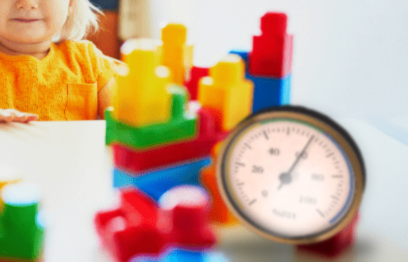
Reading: 60 %
